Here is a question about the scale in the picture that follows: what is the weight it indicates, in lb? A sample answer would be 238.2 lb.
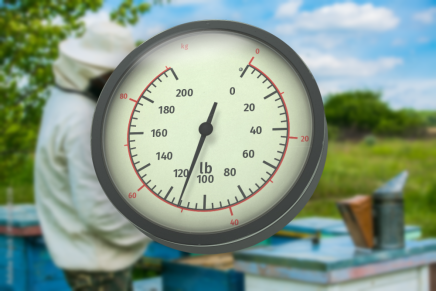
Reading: 112 lb
